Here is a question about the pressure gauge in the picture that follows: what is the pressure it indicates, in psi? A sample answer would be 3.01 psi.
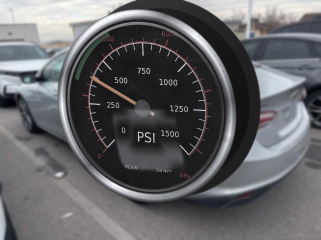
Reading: 400 psi
